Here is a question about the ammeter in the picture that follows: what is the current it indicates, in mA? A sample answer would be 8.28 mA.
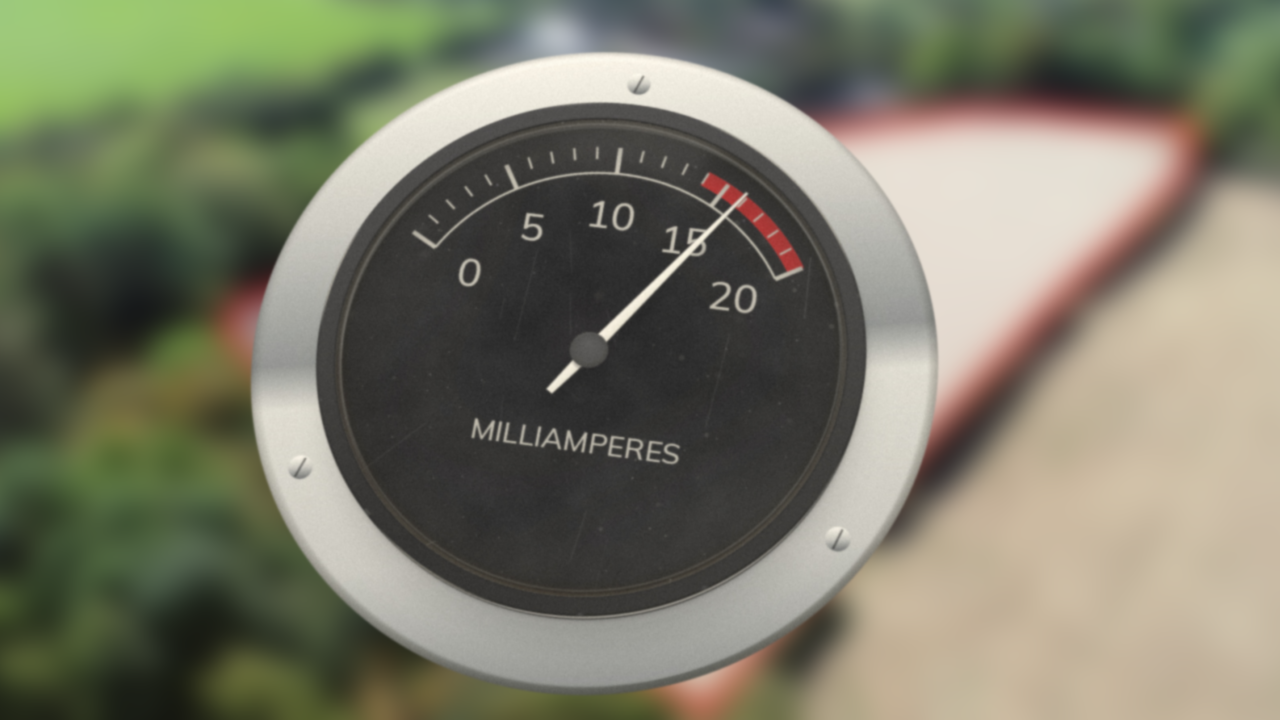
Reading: 16 mA
